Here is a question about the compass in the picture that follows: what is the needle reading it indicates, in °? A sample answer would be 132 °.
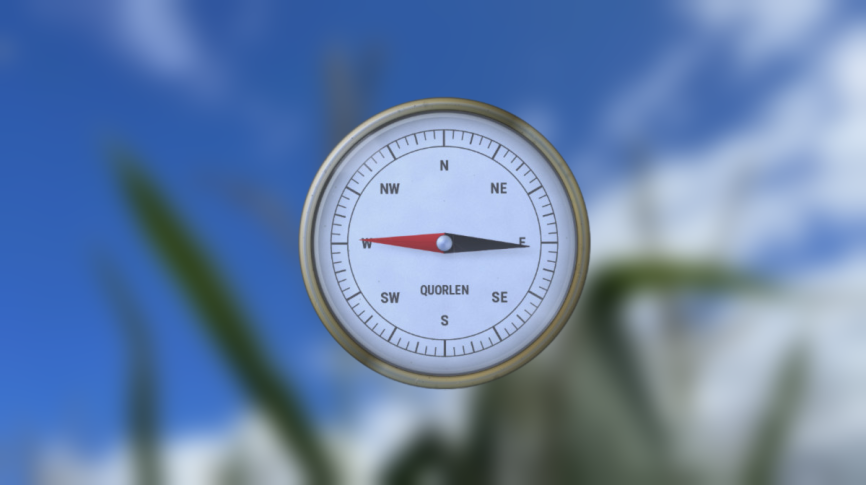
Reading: 272.5 °
